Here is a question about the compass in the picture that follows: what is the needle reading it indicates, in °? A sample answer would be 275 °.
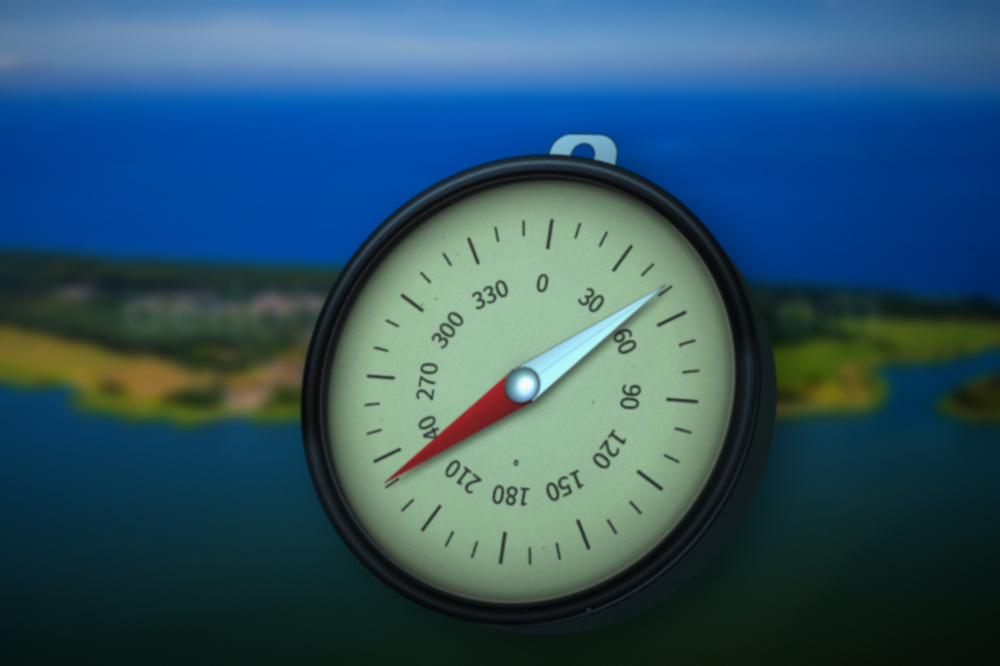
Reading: 230 °
